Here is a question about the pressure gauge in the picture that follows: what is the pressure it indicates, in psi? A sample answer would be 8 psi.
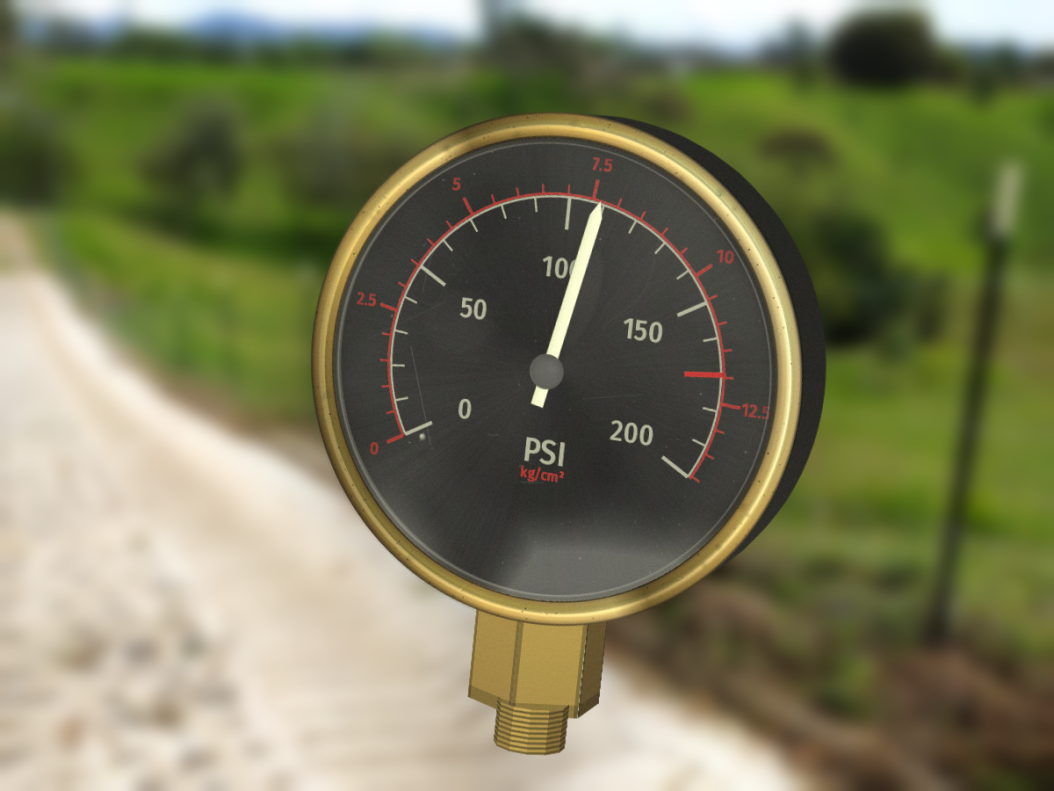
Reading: 110 psi
